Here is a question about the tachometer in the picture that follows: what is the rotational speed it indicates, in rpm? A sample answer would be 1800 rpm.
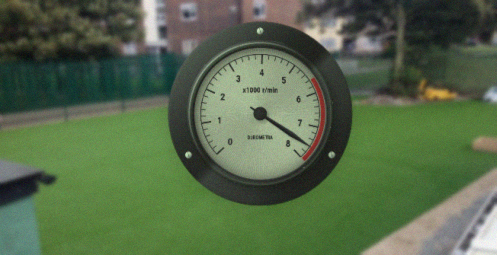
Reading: 7600 rpm
